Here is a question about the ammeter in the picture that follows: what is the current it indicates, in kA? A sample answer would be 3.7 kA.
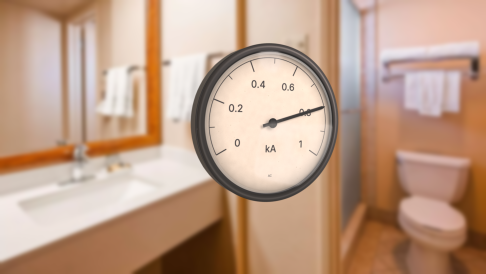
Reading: 0.8 kA
